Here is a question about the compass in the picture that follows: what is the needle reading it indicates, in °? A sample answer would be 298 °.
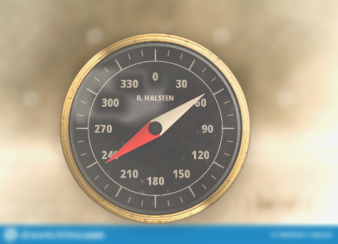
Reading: 235 °
